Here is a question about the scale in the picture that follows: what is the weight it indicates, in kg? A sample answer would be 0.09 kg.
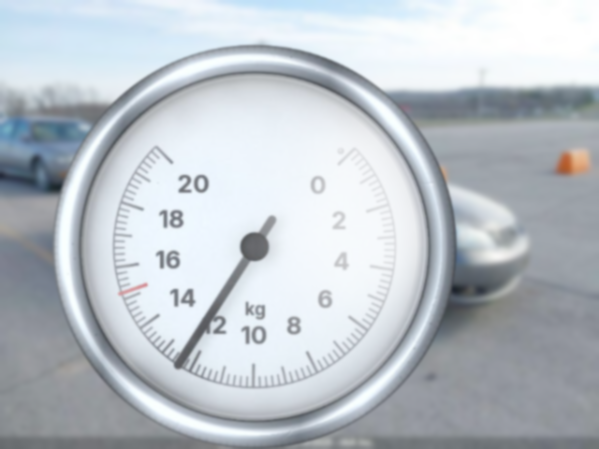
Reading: 12.4 kg
